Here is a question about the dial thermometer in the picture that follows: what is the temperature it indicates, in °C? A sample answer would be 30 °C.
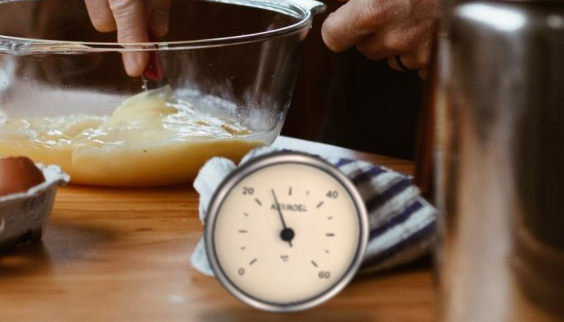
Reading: 25 °C
